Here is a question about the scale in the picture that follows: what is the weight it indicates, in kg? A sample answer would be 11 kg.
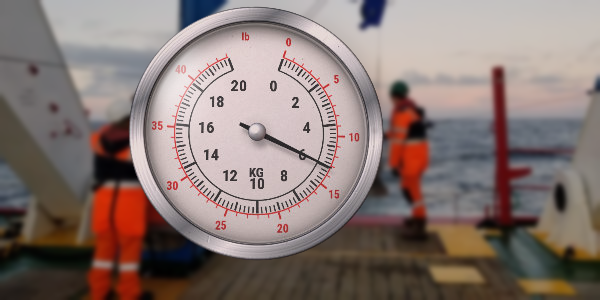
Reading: 6 kg
